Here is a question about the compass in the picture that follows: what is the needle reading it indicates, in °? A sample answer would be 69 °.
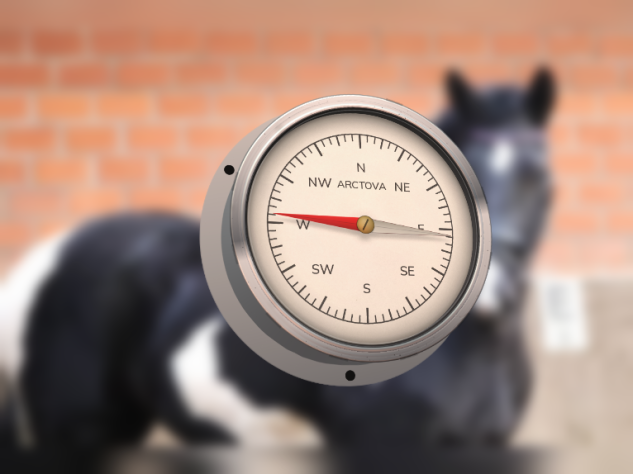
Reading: 275 °
